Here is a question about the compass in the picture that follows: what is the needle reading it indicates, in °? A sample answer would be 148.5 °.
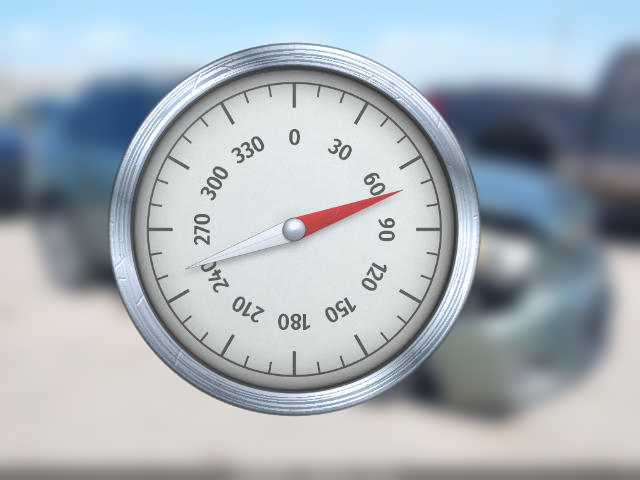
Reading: 70 °
